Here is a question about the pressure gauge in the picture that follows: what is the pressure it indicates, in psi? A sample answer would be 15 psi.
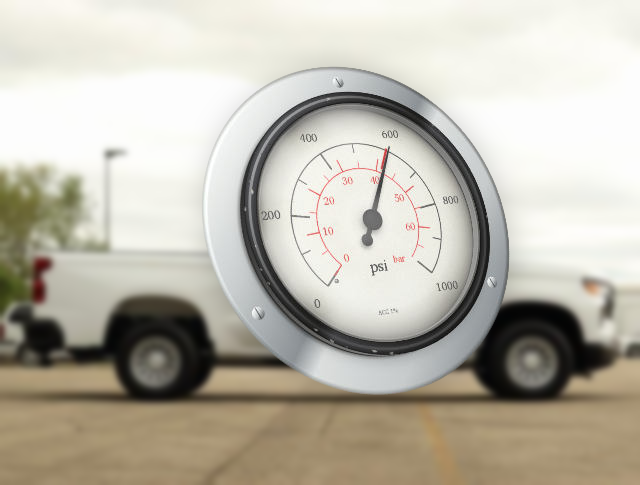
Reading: 600 psi
